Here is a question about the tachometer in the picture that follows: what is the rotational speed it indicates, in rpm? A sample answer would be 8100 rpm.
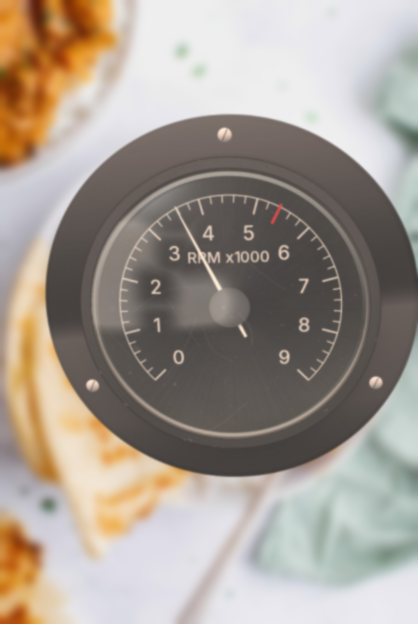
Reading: 3600 rpm
